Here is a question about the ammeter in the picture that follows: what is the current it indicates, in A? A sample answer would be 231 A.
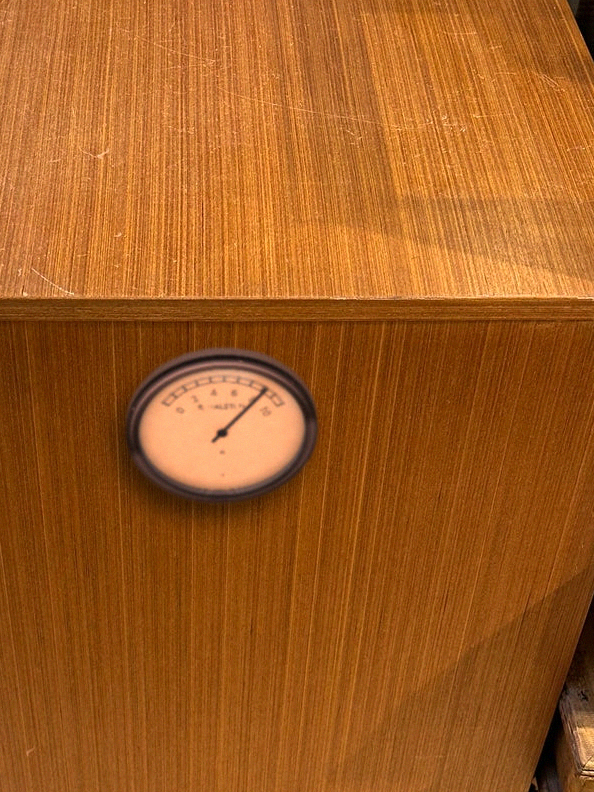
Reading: 8 A
